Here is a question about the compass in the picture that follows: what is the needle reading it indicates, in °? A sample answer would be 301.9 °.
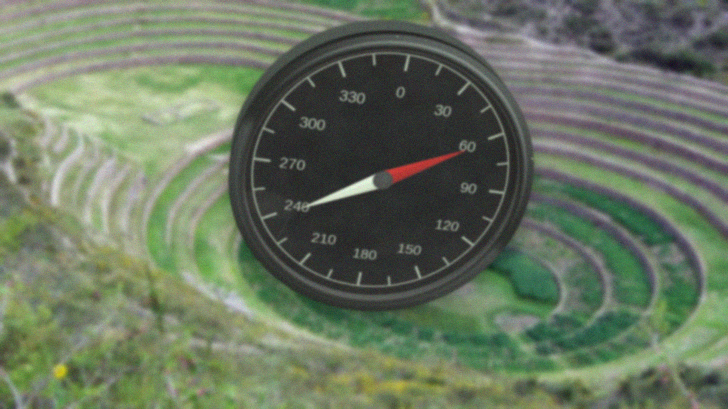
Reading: 60 °
